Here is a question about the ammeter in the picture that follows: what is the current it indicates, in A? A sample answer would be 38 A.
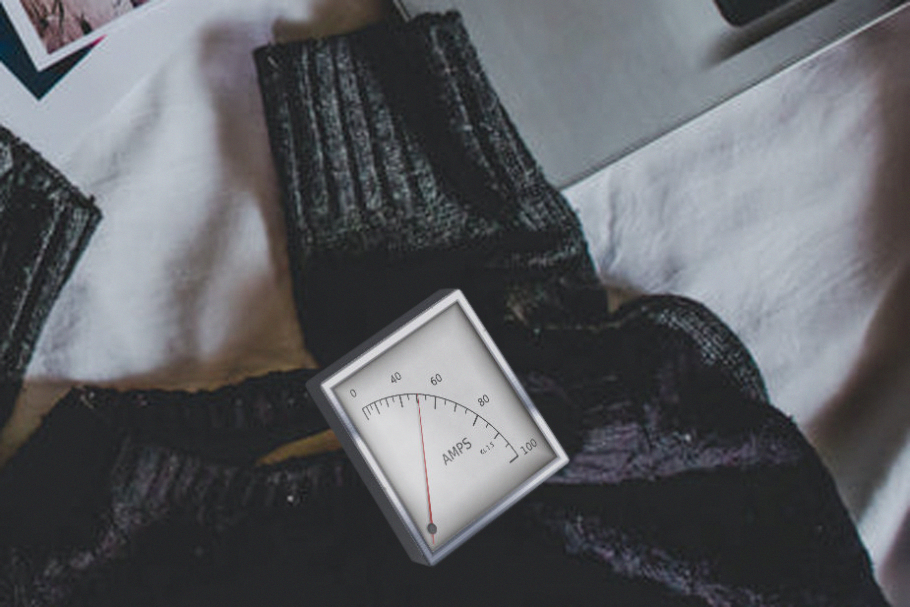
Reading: 50 A
